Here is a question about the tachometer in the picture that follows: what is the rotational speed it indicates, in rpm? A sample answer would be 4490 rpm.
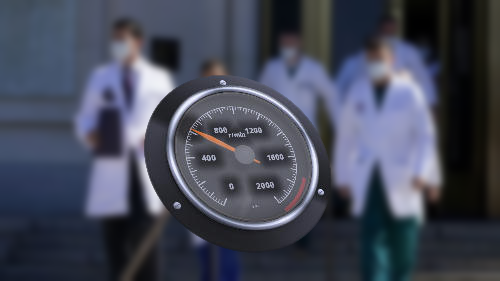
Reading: 600 rpm
